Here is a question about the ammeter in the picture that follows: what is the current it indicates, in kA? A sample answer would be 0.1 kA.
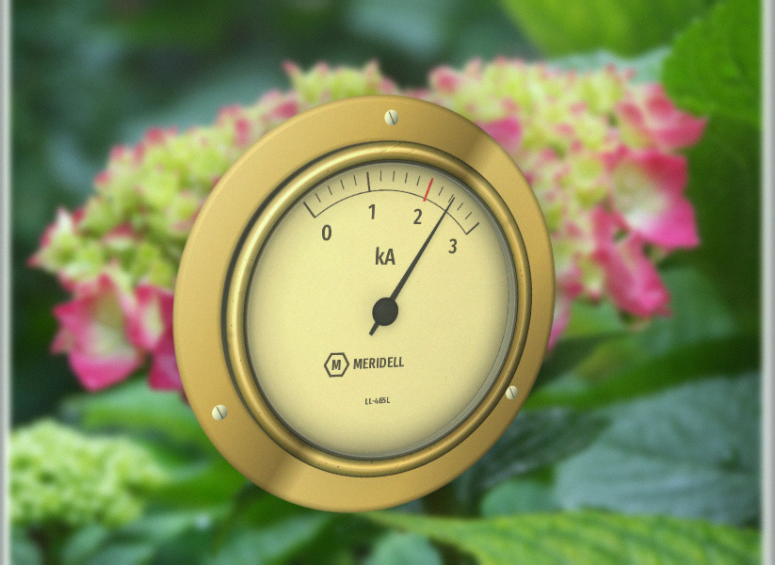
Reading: 2.4 kA
